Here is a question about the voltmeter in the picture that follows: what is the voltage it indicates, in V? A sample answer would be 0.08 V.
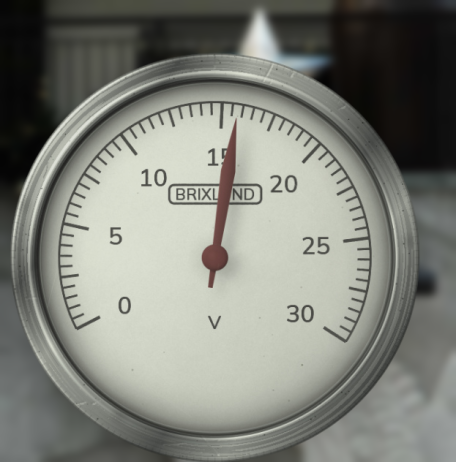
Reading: 15.75 V
